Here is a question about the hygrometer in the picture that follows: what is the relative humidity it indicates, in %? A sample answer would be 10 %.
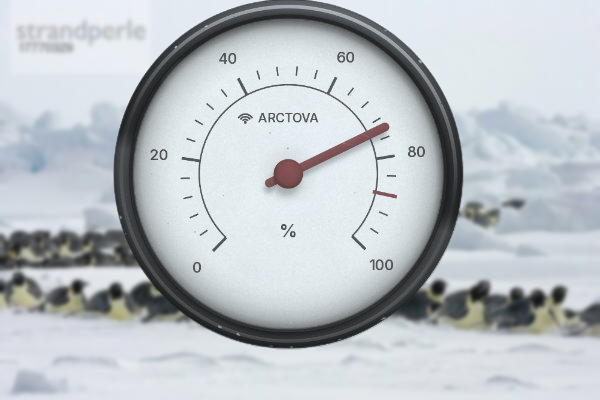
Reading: 74 %
